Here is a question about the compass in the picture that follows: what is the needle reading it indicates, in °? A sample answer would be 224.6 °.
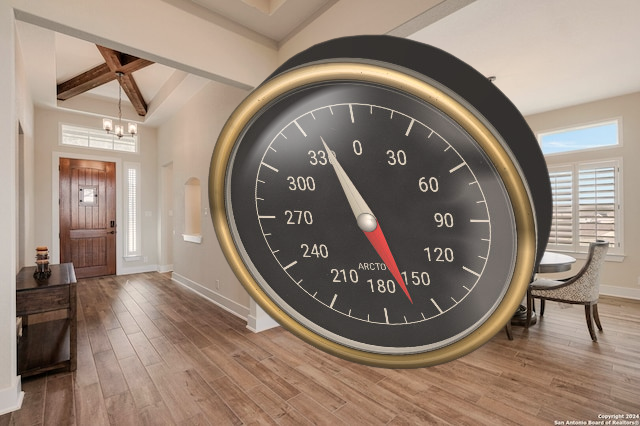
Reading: 160 °
